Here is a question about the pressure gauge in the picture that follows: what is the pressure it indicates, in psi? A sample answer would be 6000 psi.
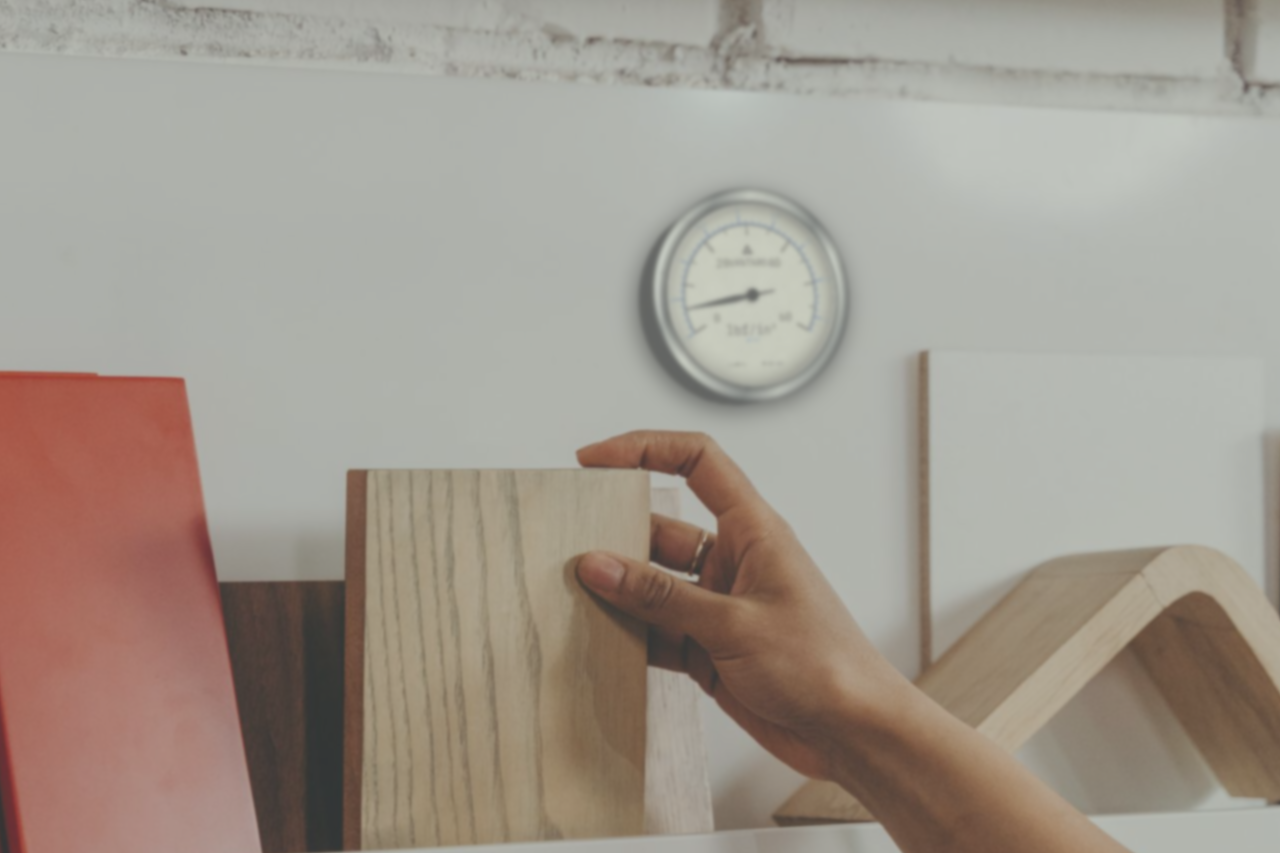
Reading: 5 psi
